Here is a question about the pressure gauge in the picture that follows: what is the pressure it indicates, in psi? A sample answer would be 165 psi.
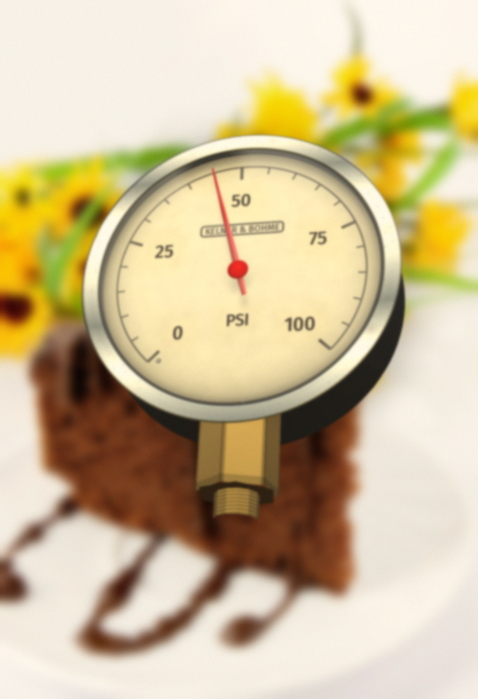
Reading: 45 psi
